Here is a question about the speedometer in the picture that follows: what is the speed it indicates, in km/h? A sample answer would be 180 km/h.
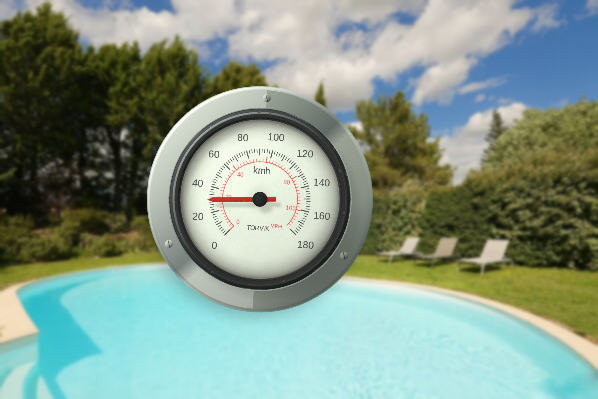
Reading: 30 km/h
